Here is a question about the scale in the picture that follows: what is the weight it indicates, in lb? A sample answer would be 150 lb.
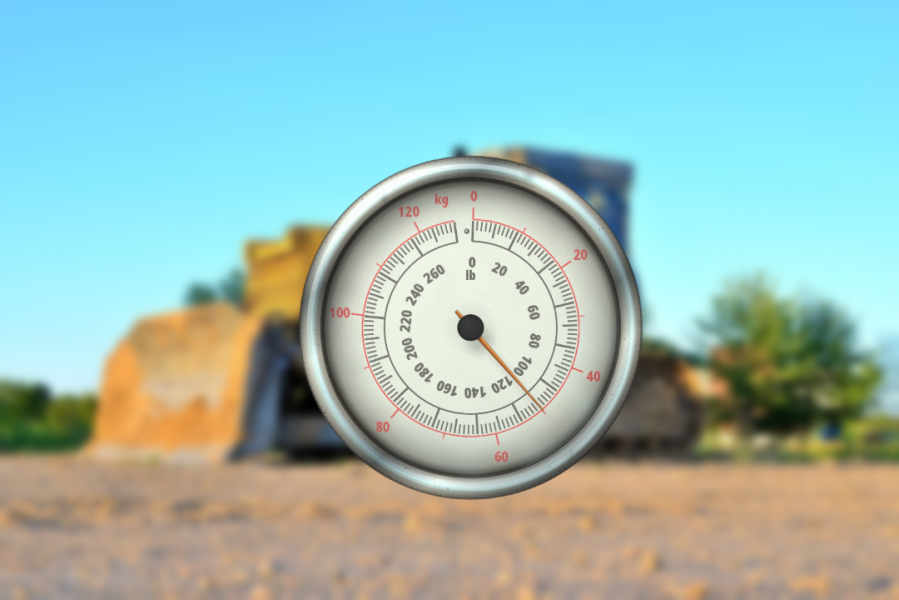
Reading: 110 lb
